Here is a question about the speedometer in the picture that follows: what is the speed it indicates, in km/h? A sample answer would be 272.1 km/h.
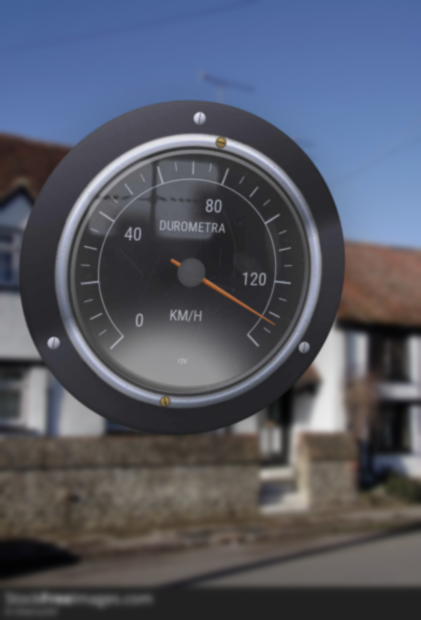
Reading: 132.5 km/h
